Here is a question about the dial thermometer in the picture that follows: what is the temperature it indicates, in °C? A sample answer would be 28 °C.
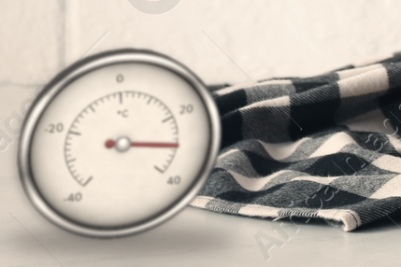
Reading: 30 °C
